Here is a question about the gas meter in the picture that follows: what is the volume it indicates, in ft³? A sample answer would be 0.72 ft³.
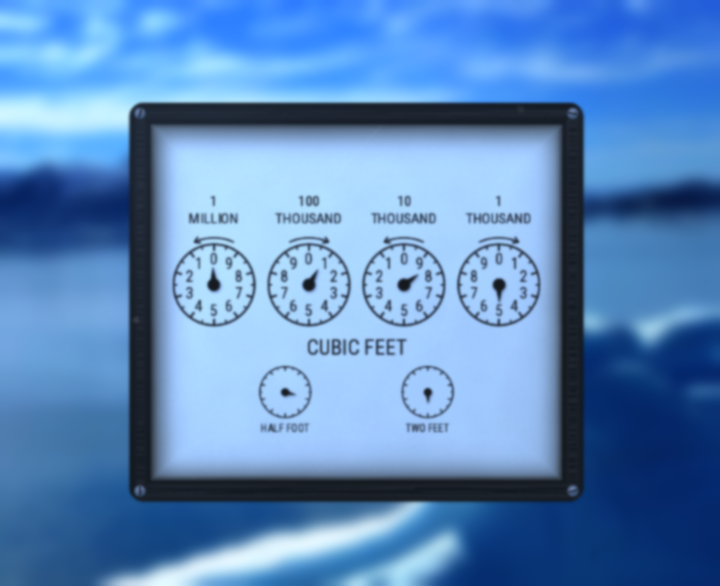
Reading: 8500 ft³
